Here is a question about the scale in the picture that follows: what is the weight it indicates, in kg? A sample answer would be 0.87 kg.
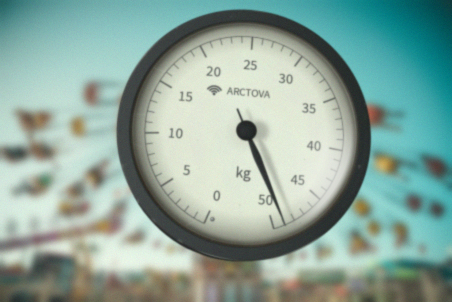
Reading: 49 kg
